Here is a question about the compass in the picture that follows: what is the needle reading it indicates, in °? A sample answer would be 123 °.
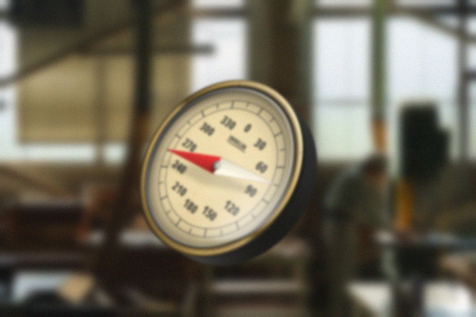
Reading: 255 °
